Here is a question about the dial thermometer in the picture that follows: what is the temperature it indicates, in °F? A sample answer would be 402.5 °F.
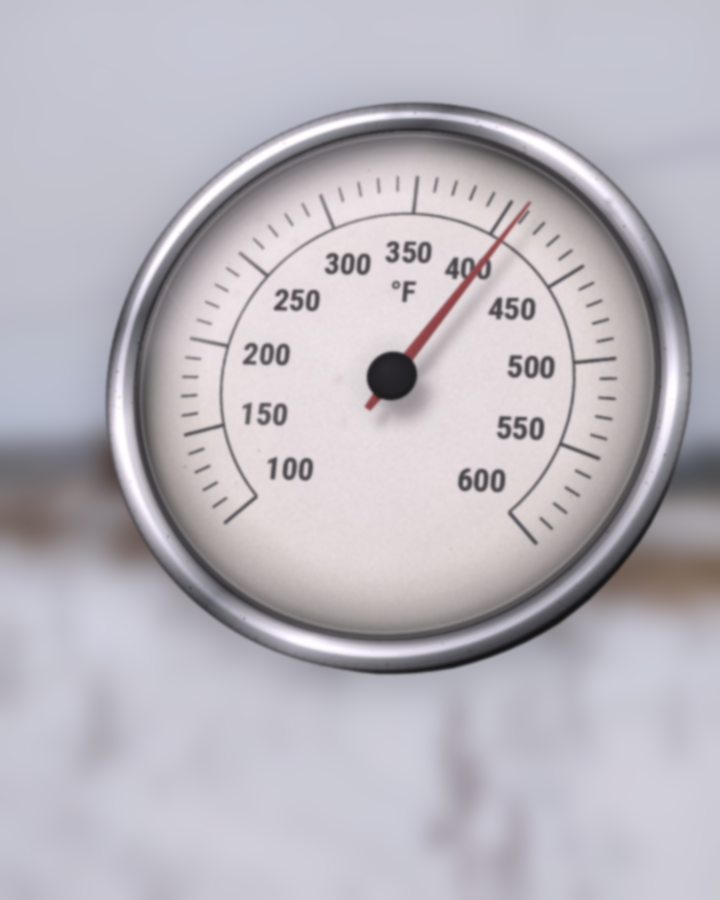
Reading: 410 °F
